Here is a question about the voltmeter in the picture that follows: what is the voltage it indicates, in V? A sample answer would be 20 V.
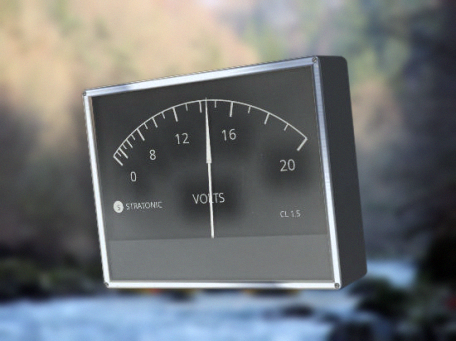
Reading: 14.5 V
